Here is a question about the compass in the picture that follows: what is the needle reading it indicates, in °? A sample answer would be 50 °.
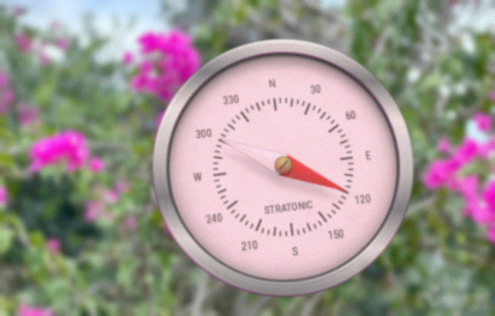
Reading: 120 °
